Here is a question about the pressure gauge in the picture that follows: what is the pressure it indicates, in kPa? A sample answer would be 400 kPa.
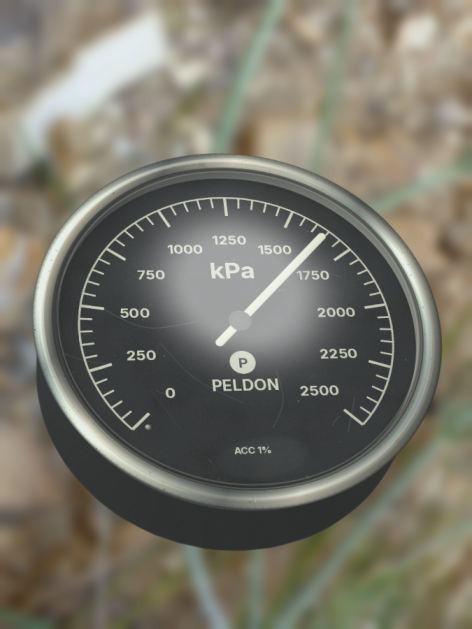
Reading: 1650 kPa
